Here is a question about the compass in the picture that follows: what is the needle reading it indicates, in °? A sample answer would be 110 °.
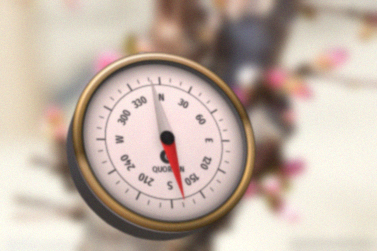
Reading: 170 °
